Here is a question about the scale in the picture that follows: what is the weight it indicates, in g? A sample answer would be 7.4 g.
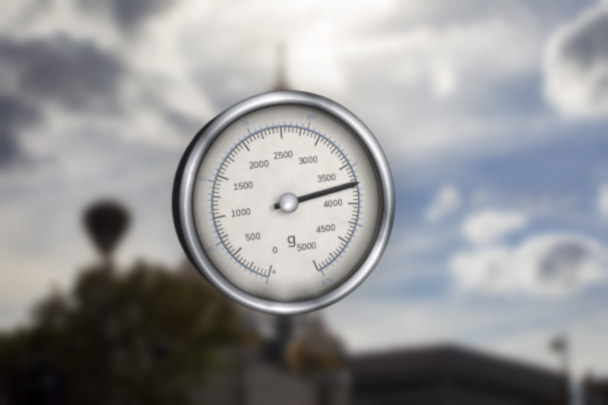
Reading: 3750 g
